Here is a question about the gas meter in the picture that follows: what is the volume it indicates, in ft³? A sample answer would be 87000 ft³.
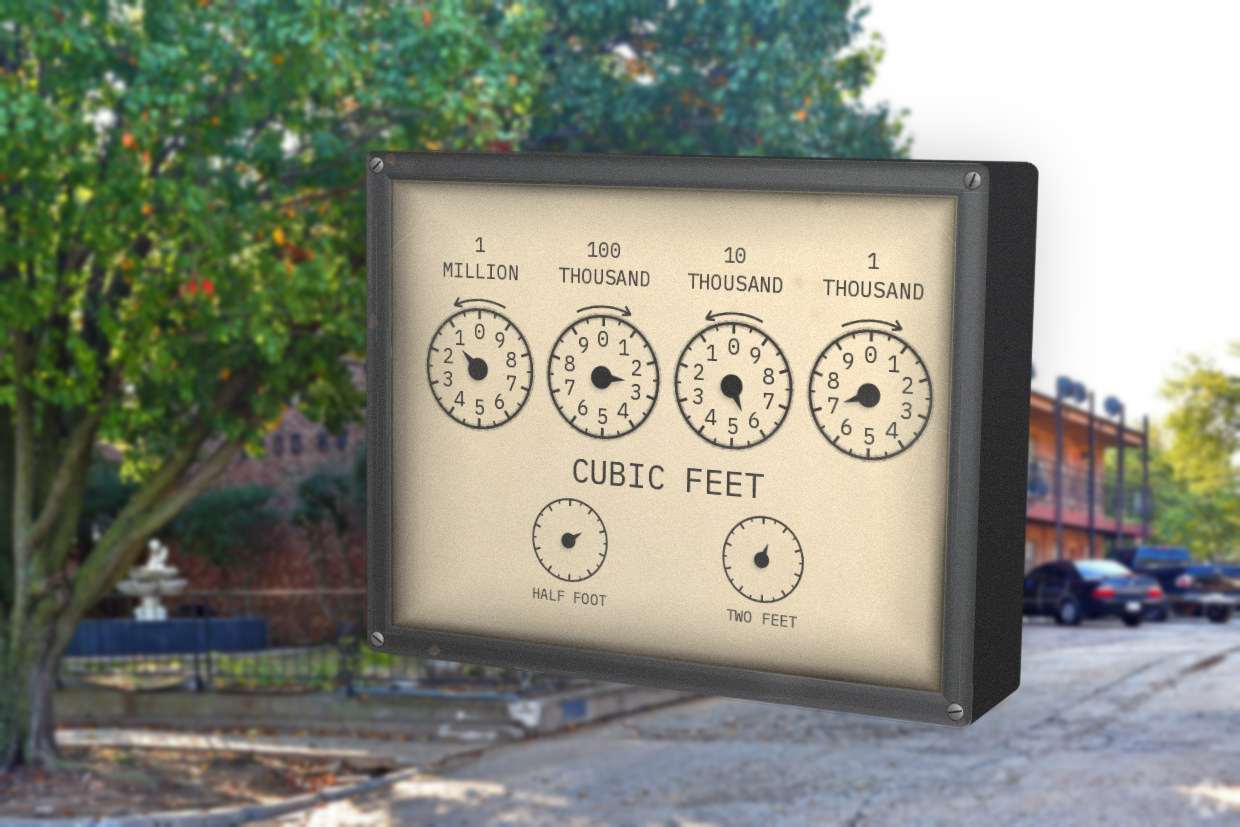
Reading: 125700 ft³
